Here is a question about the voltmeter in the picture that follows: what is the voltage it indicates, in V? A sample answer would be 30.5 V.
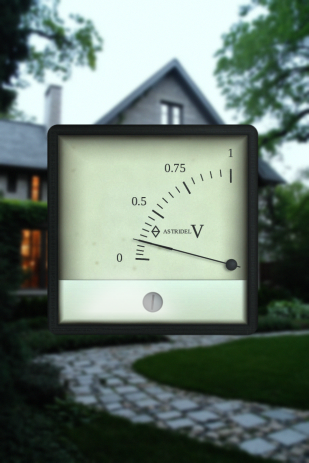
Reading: 0.25 V
